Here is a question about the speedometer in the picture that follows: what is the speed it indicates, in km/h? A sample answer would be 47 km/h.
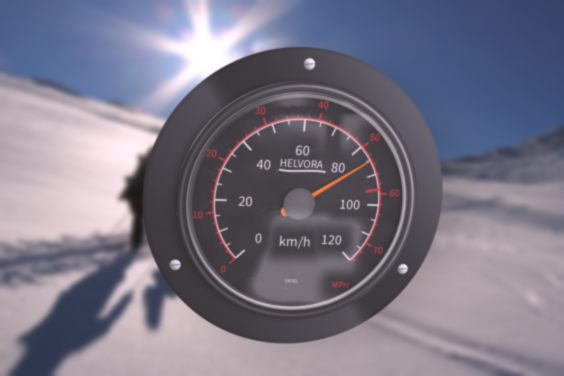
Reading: 85 km/h
